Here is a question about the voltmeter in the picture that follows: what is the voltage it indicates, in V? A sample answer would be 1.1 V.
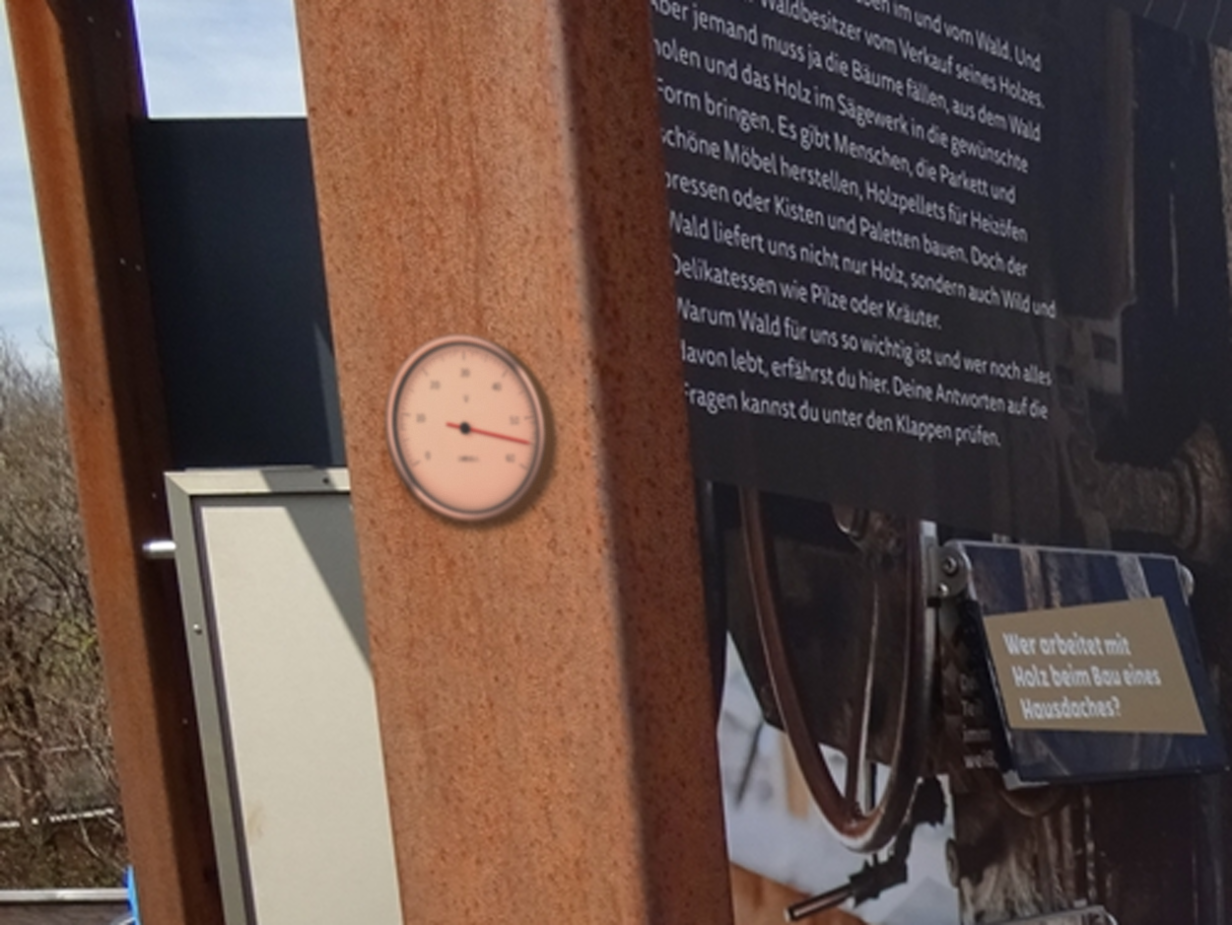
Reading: 55 V
